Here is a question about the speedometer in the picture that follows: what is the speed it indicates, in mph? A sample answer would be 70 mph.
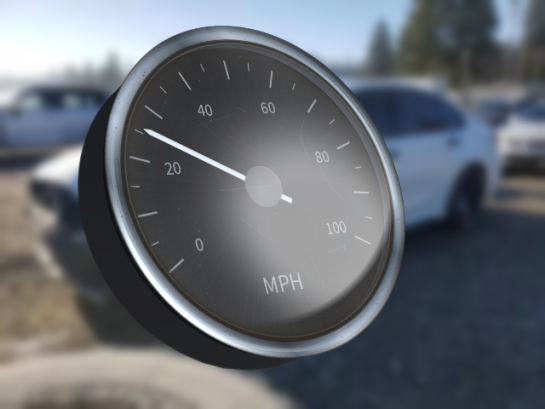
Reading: 25 mph
